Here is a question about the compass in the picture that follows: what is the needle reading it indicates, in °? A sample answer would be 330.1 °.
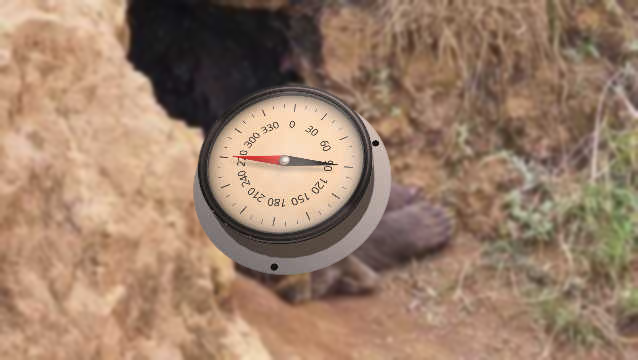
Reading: 270 °
